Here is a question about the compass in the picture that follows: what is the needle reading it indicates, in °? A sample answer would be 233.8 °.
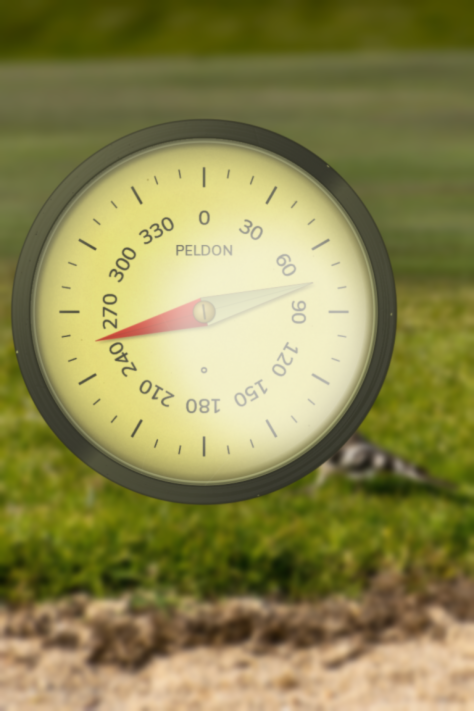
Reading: 255 °
